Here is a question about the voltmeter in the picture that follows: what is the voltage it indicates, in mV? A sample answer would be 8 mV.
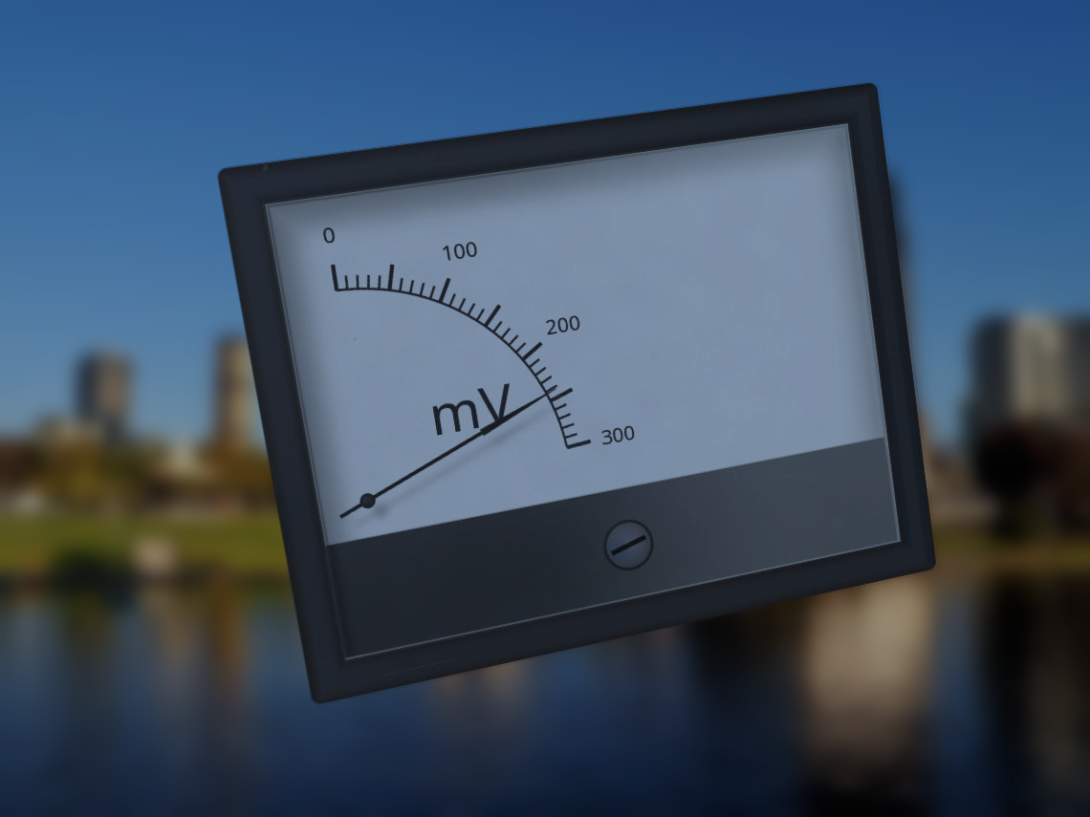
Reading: 240 mV
